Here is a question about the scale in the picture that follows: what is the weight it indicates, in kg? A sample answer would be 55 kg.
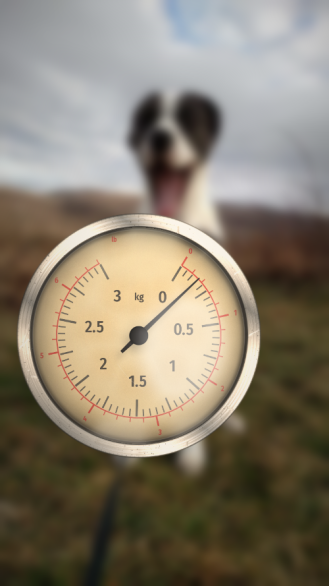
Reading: 0.15 kg
